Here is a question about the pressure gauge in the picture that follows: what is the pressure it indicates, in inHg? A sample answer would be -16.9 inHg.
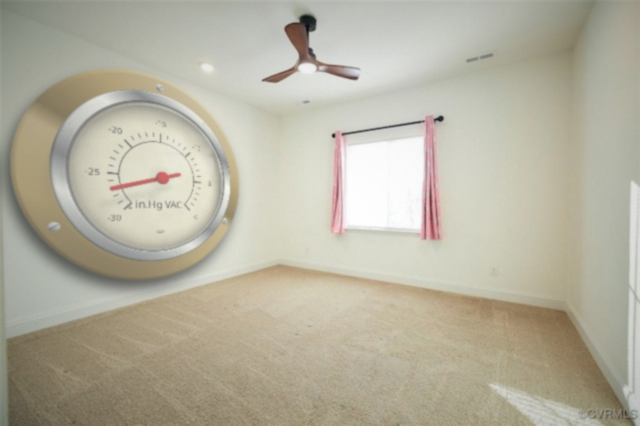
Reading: -27 inHg
